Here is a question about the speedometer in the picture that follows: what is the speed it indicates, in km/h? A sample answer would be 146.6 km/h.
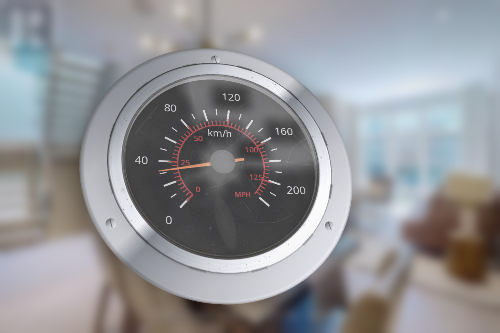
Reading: 30 km/h
